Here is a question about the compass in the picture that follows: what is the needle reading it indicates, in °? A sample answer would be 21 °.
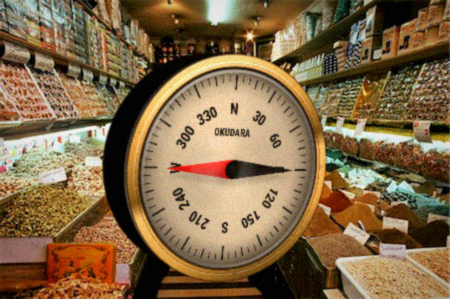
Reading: 270 °
